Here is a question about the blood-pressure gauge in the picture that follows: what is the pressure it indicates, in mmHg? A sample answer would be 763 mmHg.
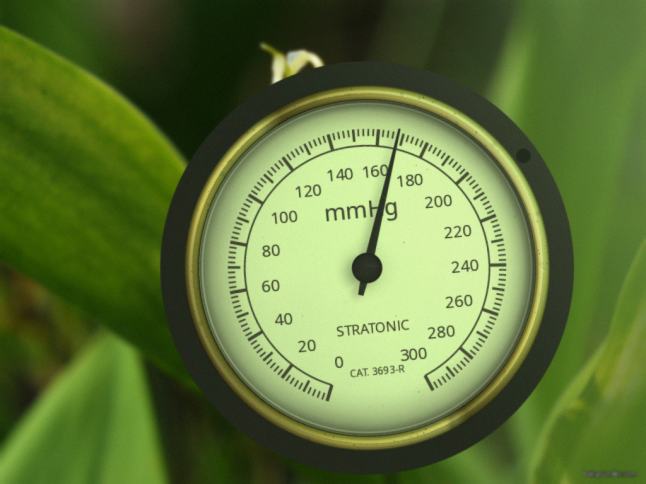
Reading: 168 mmHg
